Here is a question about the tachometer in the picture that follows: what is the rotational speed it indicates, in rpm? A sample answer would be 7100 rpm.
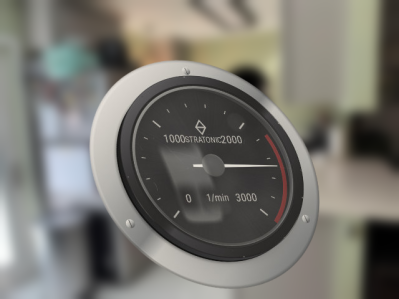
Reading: 2500 rpm
